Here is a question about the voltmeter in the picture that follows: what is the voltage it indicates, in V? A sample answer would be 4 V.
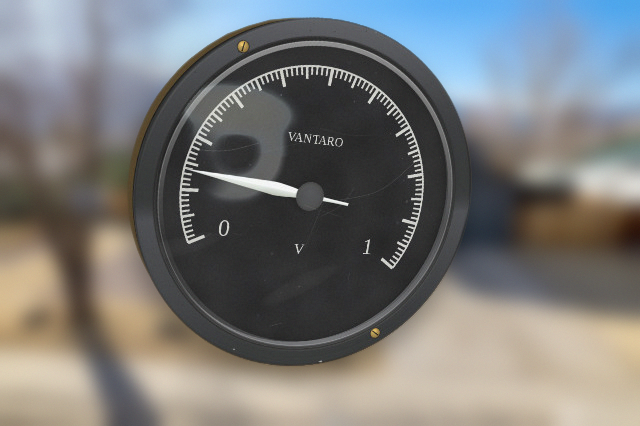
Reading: 0.14 V
